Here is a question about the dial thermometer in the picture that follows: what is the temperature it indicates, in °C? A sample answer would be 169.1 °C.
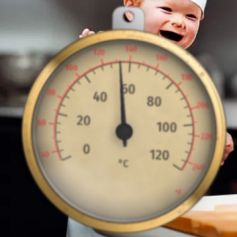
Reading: 56 °C
